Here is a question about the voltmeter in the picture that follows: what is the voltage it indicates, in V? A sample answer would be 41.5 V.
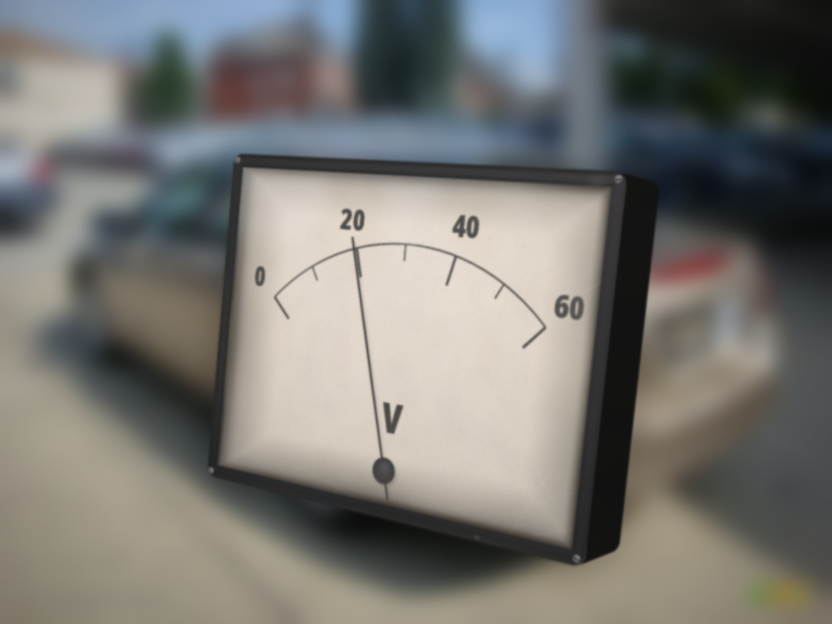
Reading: 20 V
